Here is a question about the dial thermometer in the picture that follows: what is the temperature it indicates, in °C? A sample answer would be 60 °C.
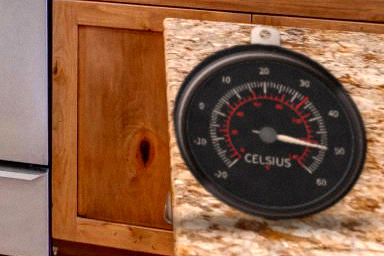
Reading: 50 °C
